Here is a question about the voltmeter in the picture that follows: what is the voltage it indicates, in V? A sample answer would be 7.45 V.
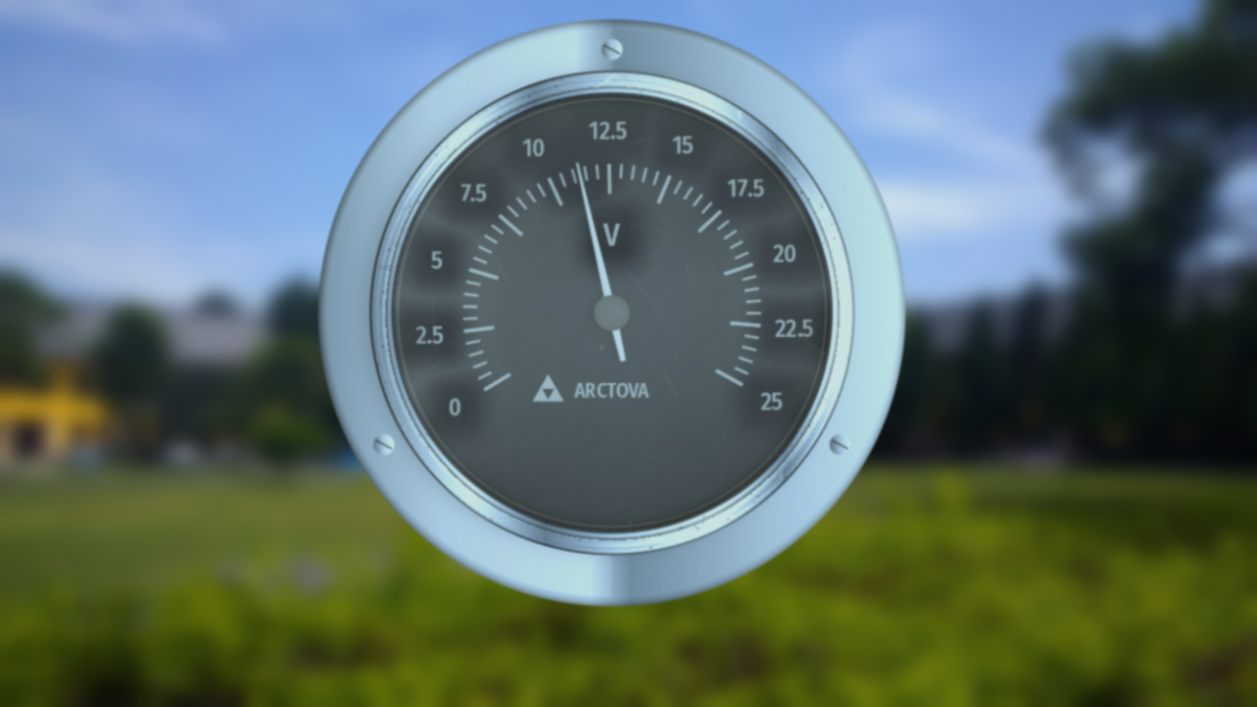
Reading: 11.25 V
